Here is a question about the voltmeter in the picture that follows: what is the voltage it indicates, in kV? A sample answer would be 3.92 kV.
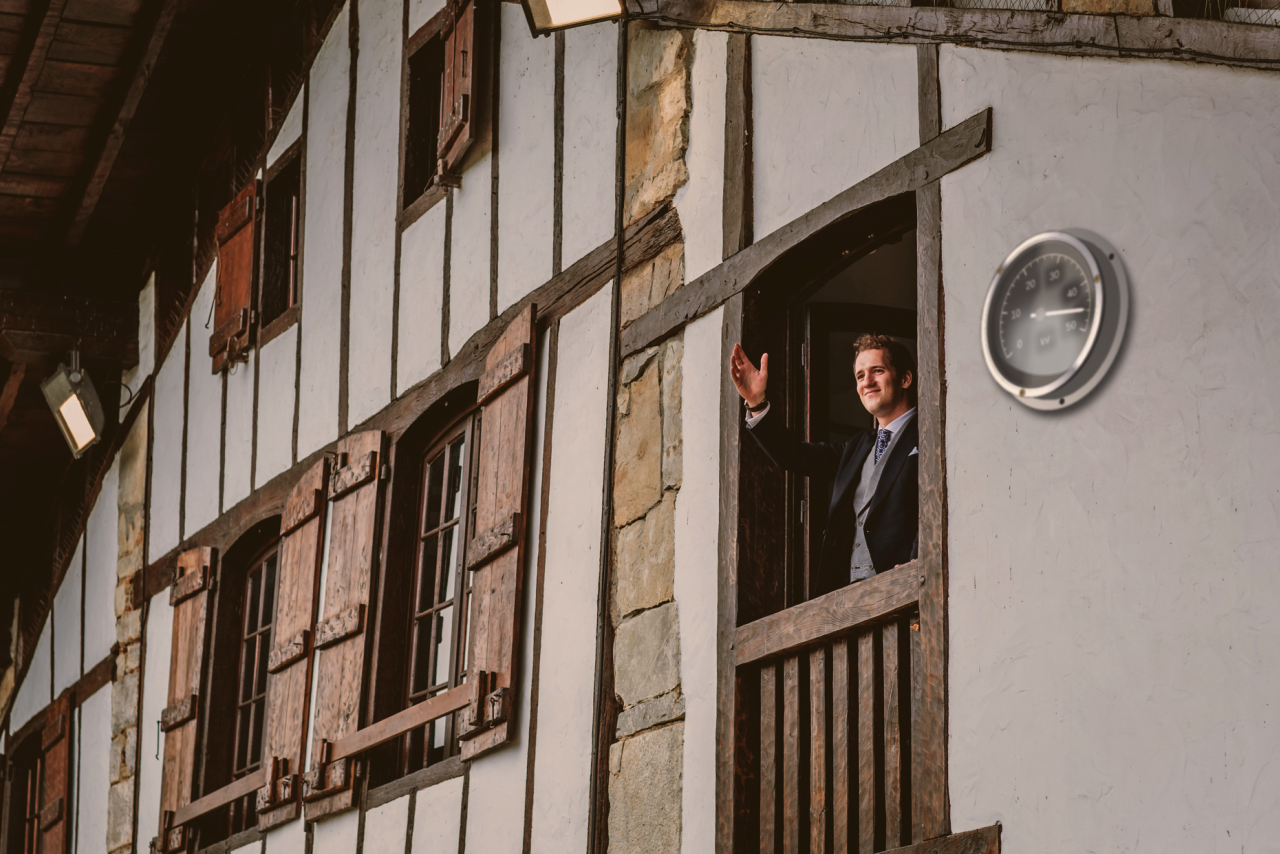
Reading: 46 kV
